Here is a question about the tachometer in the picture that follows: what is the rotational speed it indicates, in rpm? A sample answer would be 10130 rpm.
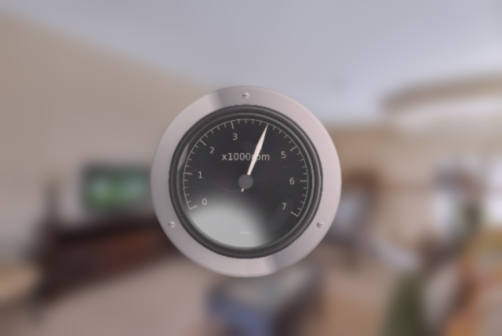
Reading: 4000 rpm
